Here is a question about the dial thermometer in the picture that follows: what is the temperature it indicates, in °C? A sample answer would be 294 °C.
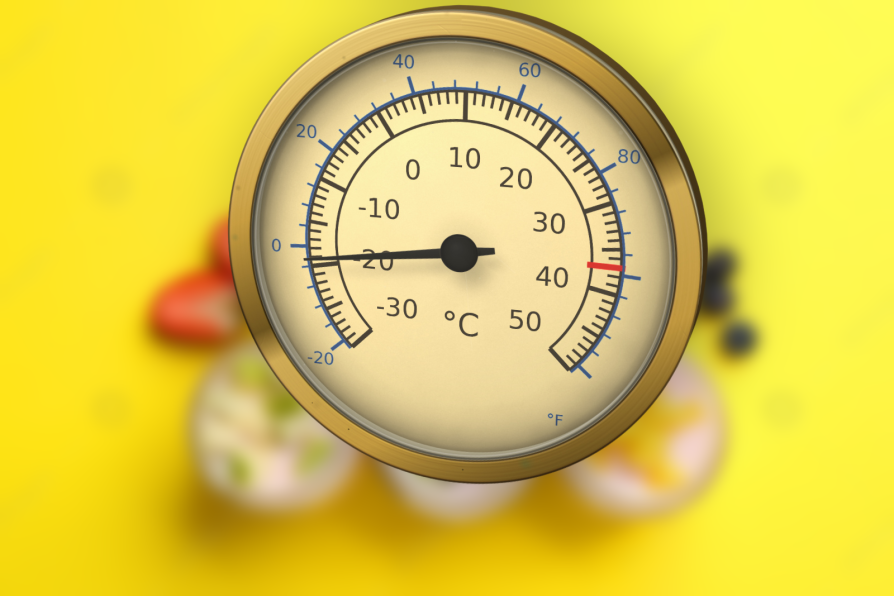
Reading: -19 °C
